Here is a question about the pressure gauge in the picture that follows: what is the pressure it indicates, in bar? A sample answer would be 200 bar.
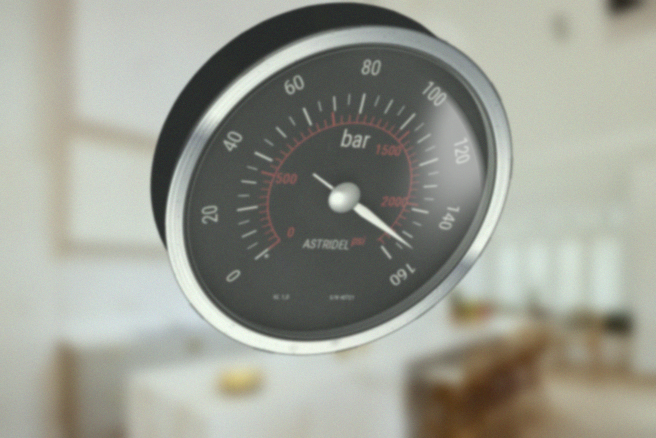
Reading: 152.5 bar
